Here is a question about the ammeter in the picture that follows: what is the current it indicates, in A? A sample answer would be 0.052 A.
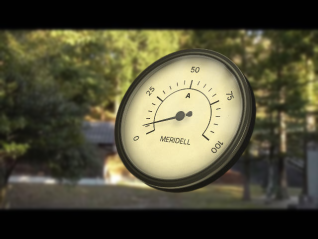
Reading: 5 A
